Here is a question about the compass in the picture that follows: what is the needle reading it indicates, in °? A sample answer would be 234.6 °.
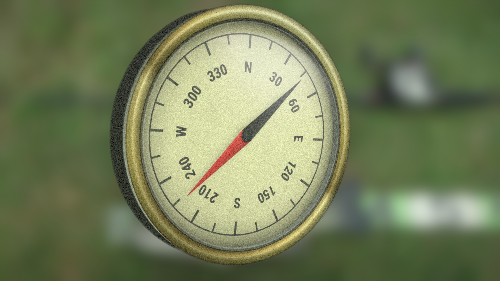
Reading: 225 °
